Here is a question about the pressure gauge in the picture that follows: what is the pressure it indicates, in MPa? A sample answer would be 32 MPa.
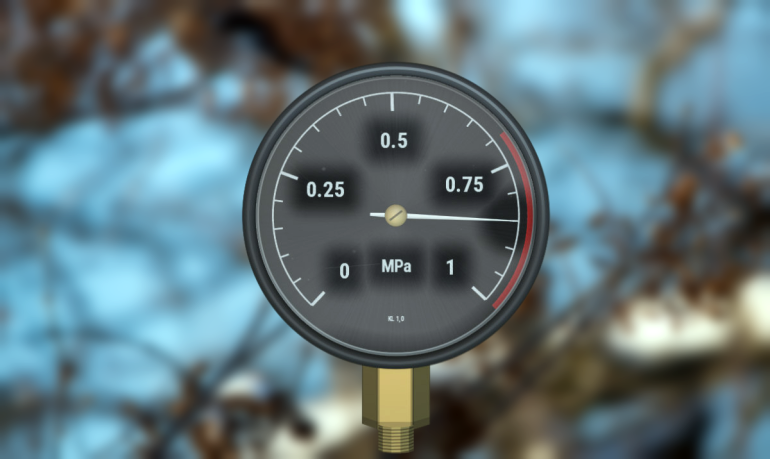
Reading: 0.85 MPa
